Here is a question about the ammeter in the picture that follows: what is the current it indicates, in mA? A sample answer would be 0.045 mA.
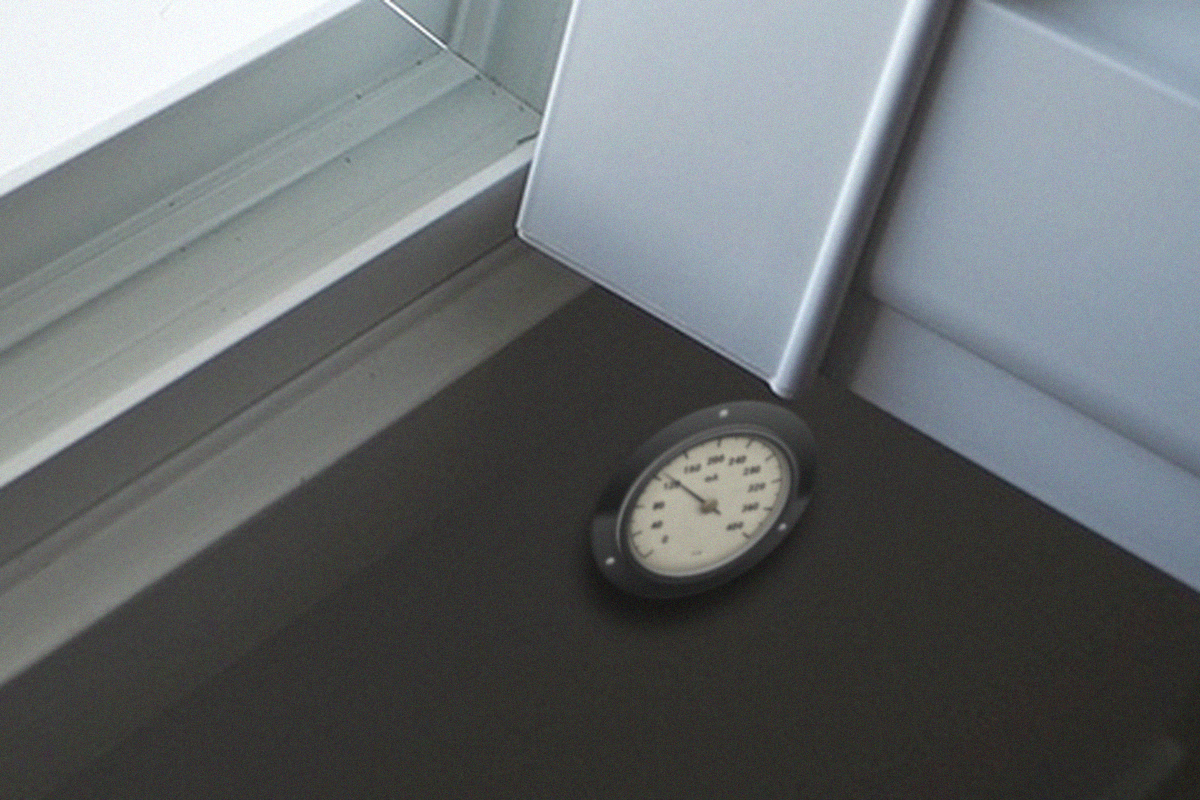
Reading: 130 mA
